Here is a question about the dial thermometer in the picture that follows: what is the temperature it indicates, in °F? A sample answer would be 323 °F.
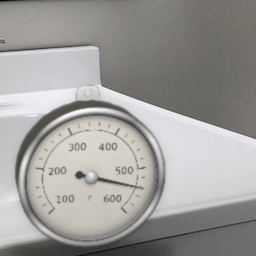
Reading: 540 °F
